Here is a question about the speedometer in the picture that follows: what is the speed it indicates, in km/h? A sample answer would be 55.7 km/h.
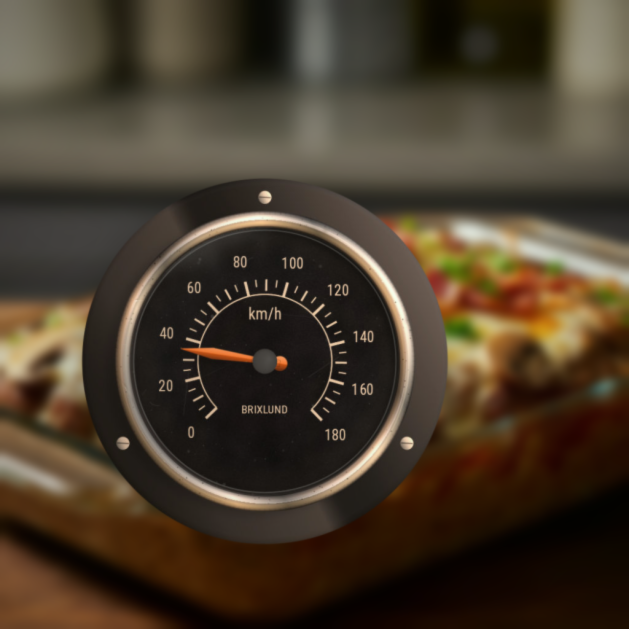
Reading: 35 km/h
